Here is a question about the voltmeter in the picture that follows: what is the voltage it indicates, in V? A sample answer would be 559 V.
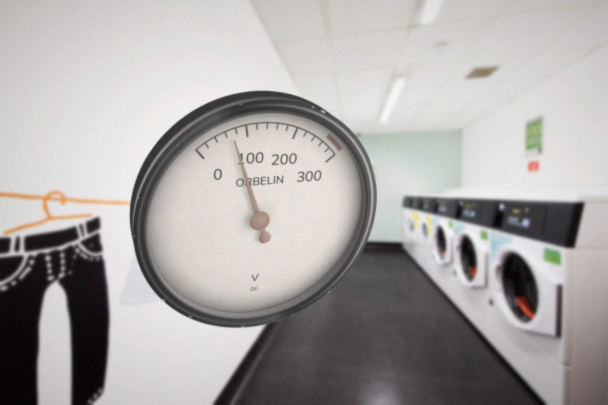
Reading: 70 V
